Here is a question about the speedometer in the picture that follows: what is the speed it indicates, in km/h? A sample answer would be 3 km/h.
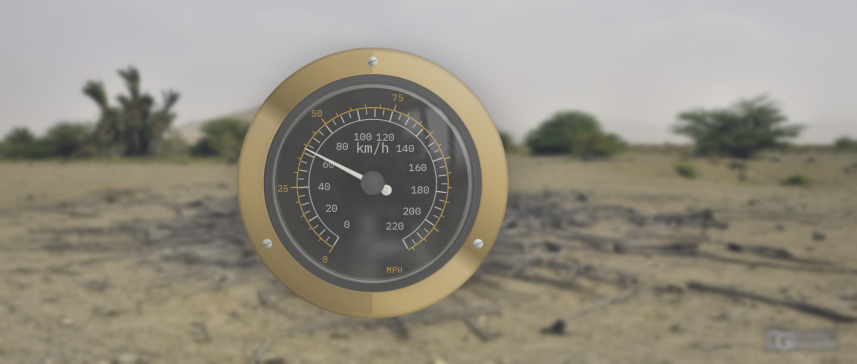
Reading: 62.5 km/h
